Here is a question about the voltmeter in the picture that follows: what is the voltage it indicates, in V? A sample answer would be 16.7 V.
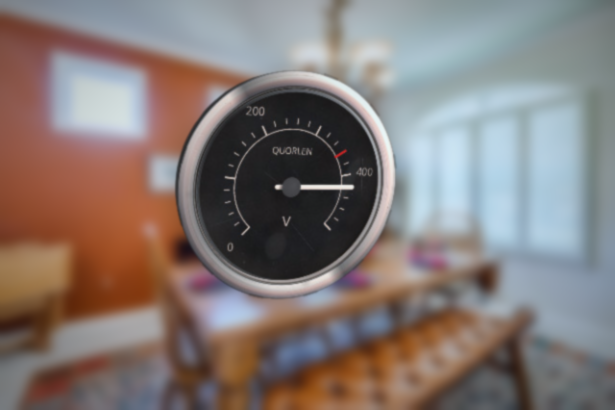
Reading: 420 V
